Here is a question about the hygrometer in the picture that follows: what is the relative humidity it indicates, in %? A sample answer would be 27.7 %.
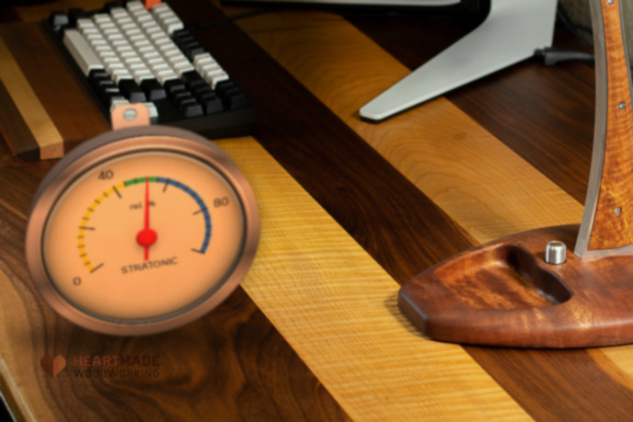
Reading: 52 %
